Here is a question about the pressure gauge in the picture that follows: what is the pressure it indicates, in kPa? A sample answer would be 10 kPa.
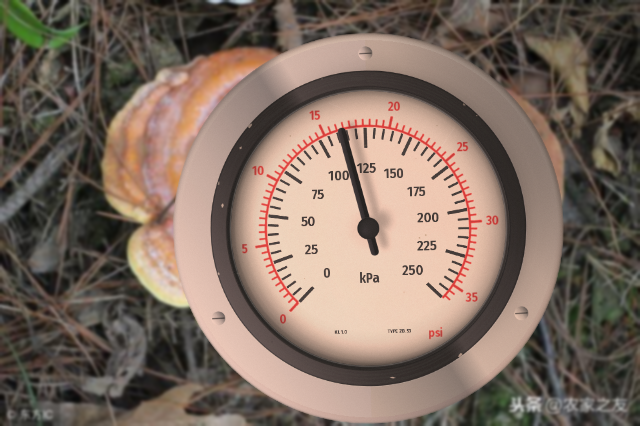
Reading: 112.5 kPa
